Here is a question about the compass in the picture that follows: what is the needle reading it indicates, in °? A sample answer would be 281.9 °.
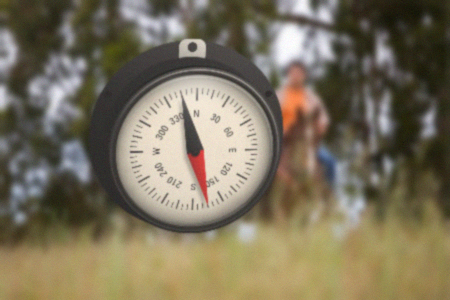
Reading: 165 °
